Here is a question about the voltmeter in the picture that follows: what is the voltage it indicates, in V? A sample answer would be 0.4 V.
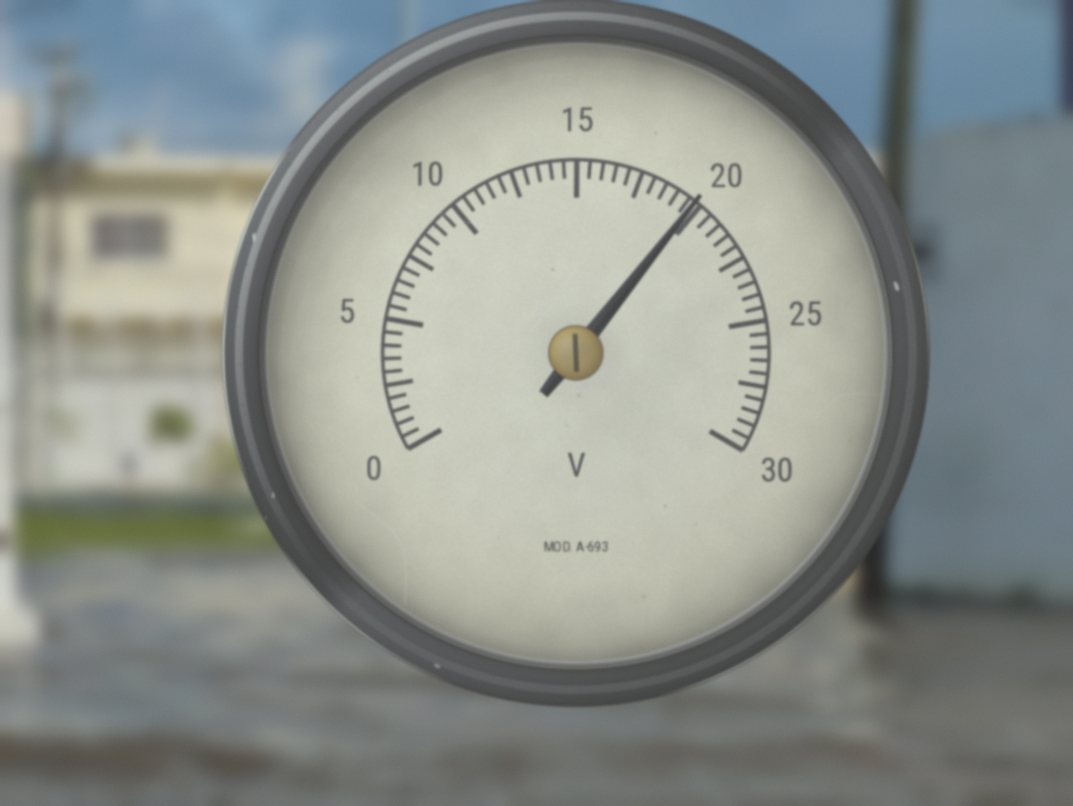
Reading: 19.75 V
